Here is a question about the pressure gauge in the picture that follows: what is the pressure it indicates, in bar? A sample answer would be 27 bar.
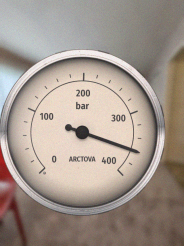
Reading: 360 bar
